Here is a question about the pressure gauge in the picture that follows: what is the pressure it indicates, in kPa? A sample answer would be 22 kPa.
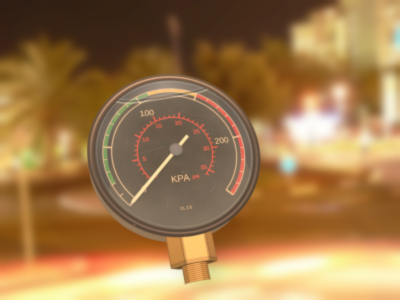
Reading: 0 kPa
